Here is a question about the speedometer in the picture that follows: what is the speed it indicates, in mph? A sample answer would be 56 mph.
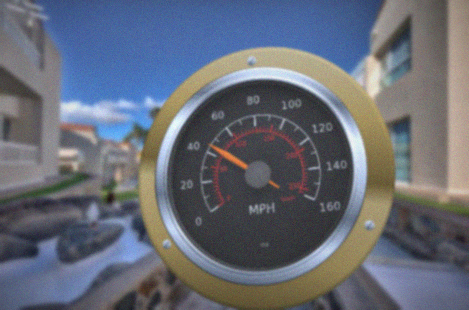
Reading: 45 mph
